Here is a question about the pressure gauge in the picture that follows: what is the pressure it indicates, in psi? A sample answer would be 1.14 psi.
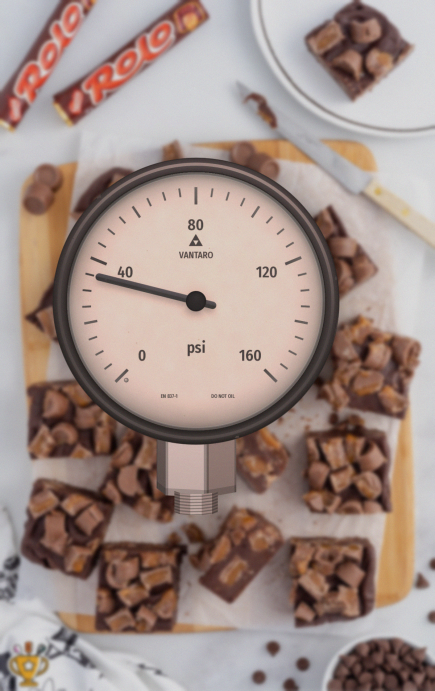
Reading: 35 psi
